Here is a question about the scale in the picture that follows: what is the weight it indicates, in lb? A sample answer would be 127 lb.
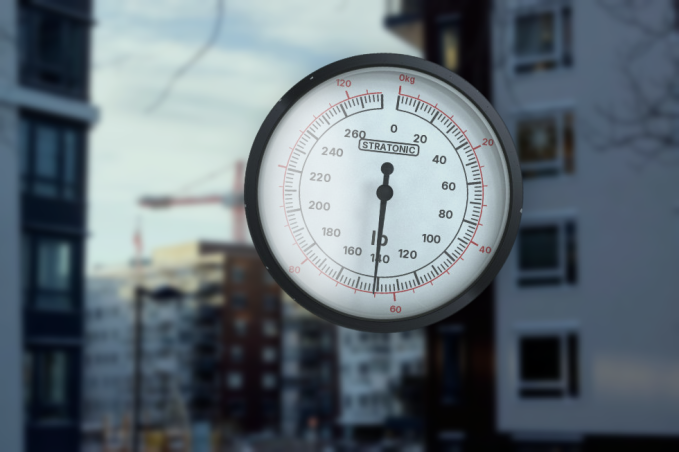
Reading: 142 lb
